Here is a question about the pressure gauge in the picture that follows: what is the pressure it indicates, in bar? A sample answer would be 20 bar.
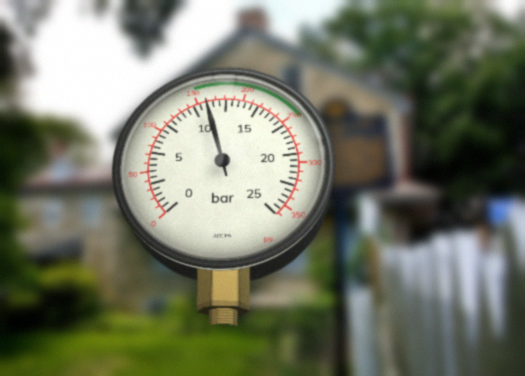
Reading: 11 bar
